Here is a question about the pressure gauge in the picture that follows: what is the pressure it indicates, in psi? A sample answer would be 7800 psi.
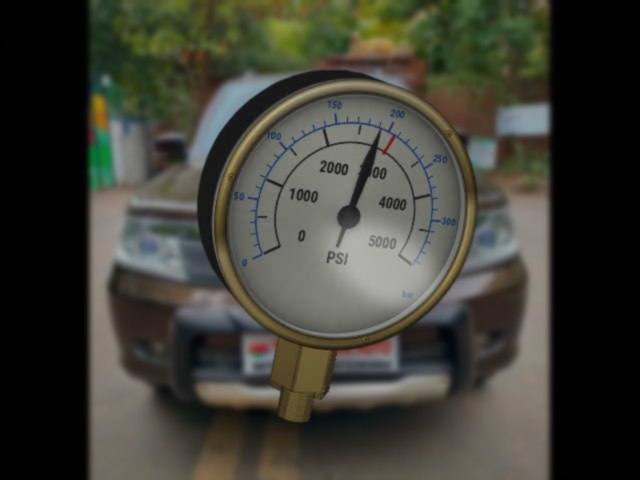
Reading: 2750 psi
